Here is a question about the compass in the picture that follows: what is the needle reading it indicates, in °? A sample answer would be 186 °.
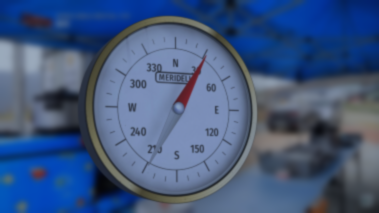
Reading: 30 °
